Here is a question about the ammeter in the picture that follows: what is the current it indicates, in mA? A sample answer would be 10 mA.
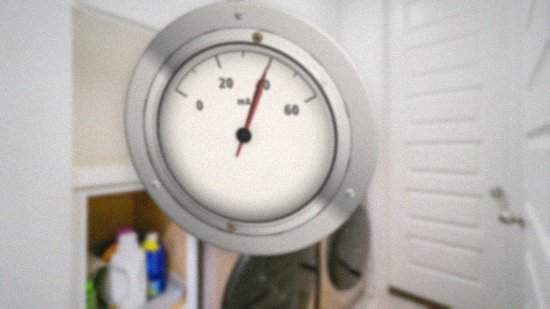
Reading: 40 mA
